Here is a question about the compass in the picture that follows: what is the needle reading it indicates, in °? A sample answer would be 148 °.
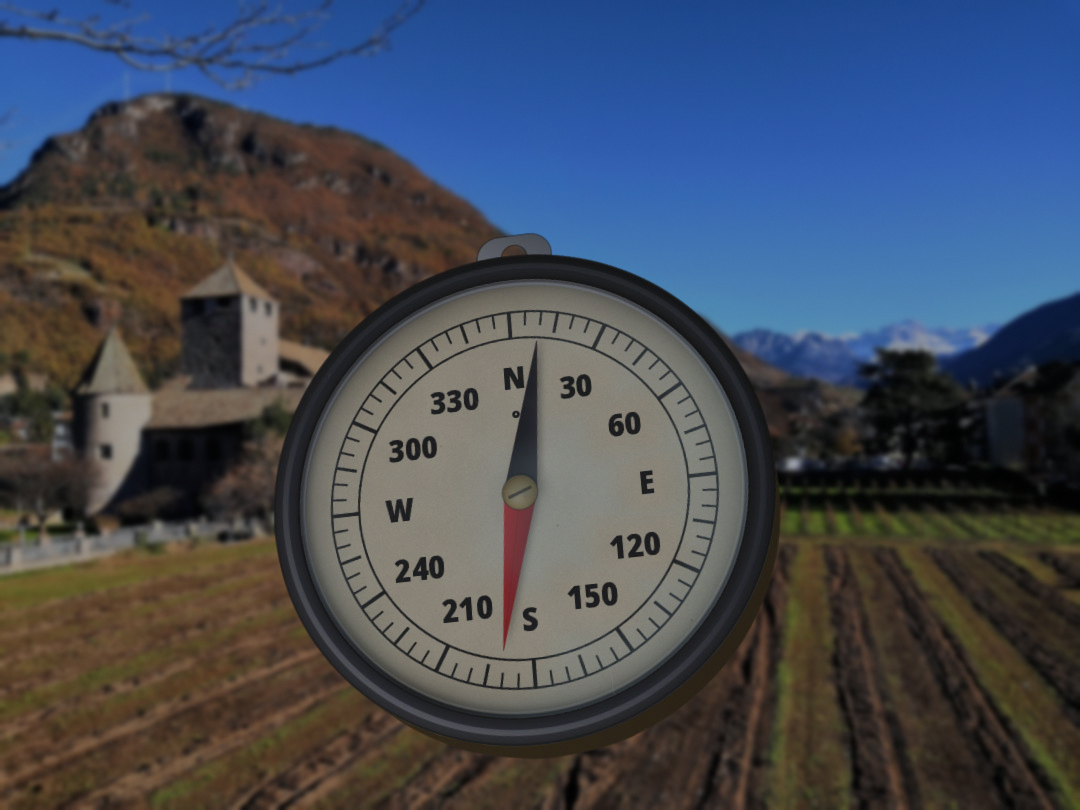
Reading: 190 °
